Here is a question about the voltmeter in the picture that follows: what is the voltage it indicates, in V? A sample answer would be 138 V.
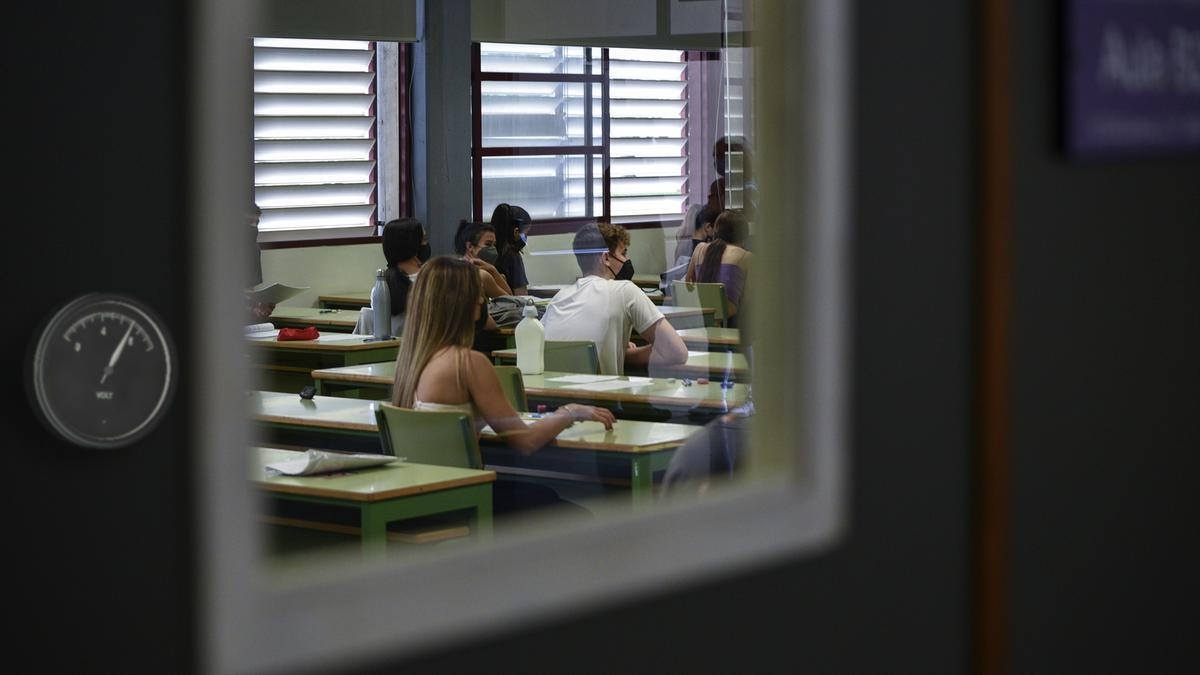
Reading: 7 V
